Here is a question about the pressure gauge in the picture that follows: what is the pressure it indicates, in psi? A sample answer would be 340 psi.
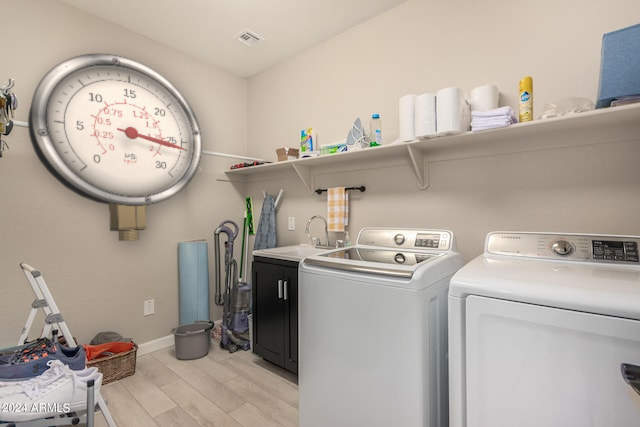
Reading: 26 psi
